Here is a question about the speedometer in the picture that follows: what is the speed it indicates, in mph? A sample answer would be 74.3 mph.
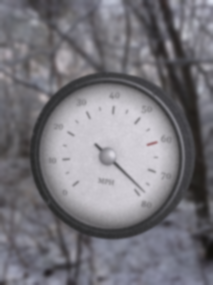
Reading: 77.5 mph
